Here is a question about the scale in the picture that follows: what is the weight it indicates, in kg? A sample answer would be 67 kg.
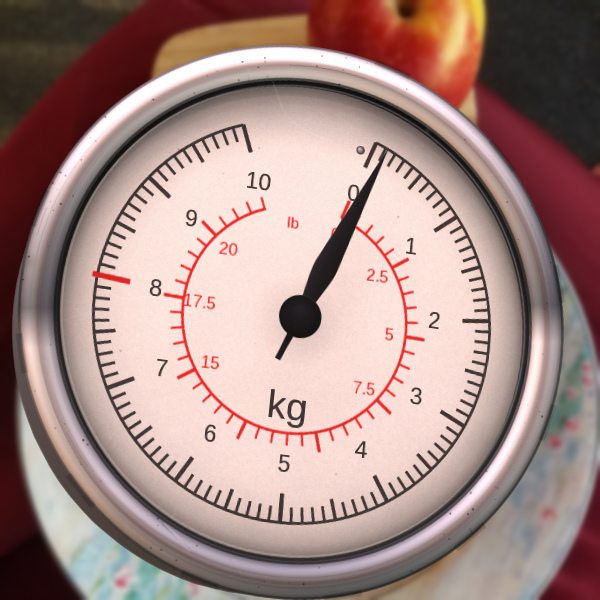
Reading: 0.1 kg
